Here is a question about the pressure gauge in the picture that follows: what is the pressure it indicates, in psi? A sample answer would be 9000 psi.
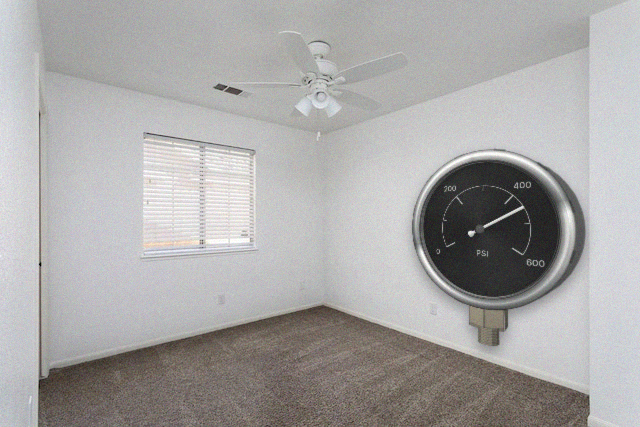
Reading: 450 psi
